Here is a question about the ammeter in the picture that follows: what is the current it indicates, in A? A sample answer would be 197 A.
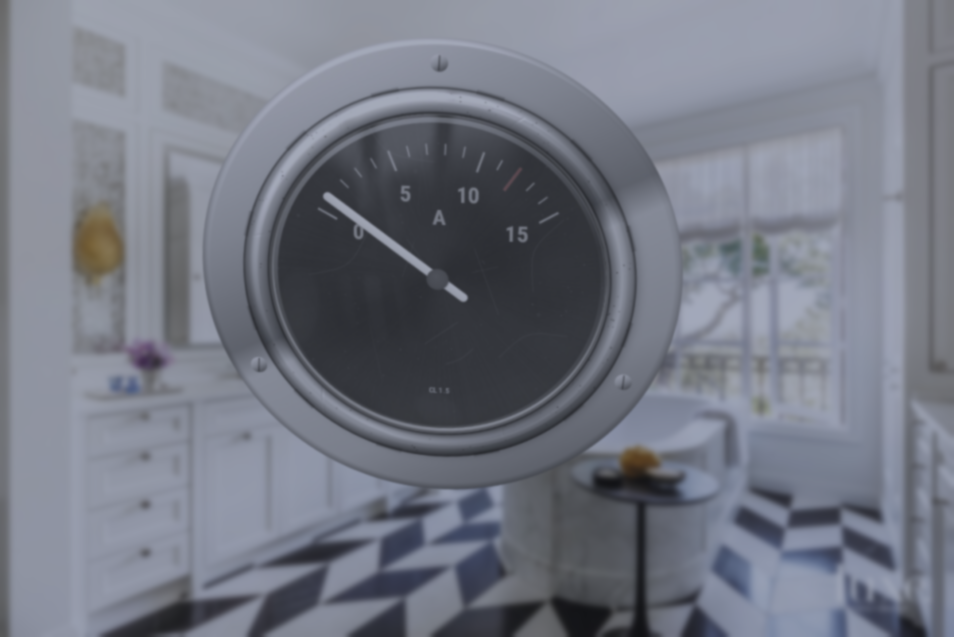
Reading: 1 A
